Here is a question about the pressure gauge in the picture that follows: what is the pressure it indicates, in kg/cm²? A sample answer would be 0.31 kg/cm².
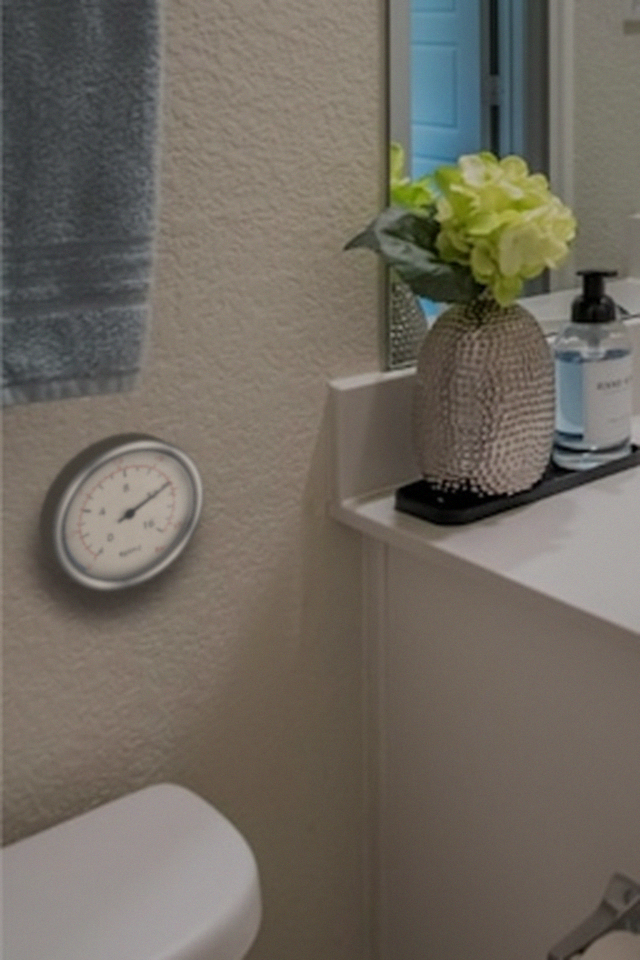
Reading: 12 kg/cm²
